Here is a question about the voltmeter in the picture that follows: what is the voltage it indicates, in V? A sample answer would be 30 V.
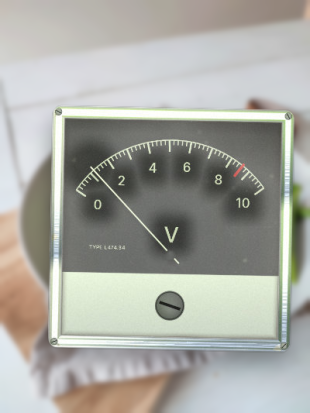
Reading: 1.2 V
